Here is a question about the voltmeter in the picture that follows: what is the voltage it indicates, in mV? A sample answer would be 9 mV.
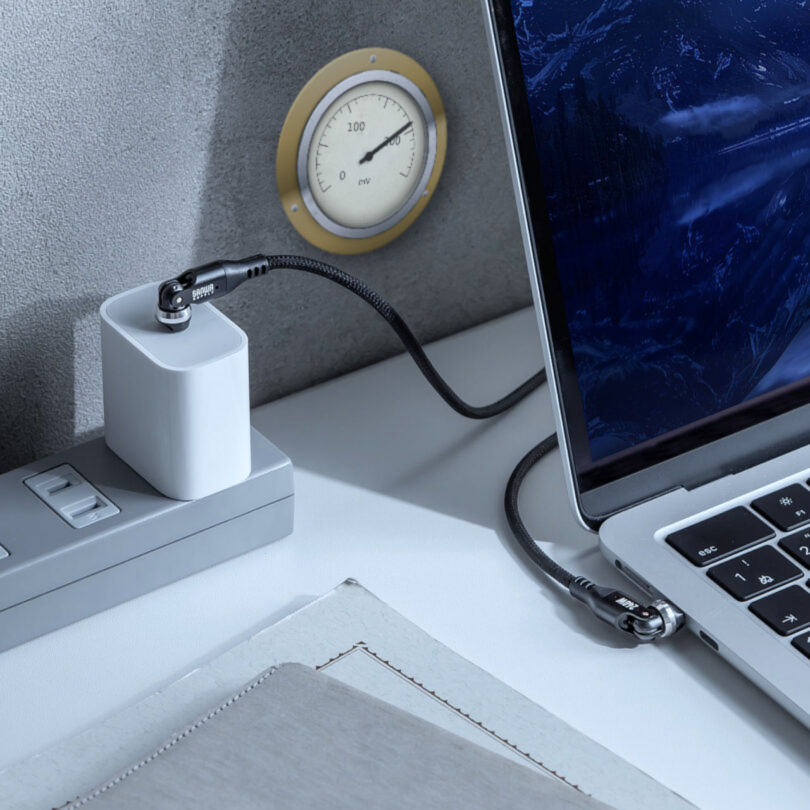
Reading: 190 mV
